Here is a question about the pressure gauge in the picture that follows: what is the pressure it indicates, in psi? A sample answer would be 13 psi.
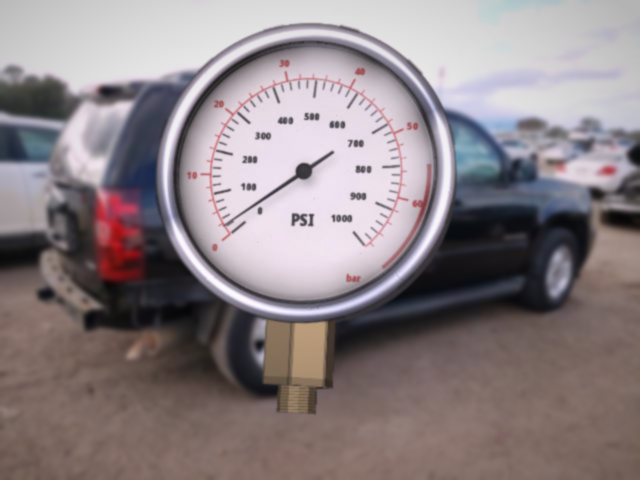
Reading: 20 psi
